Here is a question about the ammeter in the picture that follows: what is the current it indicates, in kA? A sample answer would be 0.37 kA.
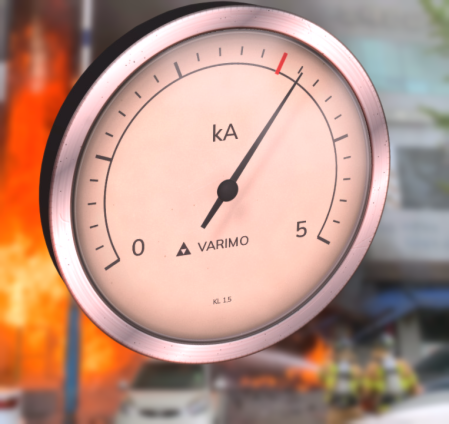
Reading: 3.2 kA
